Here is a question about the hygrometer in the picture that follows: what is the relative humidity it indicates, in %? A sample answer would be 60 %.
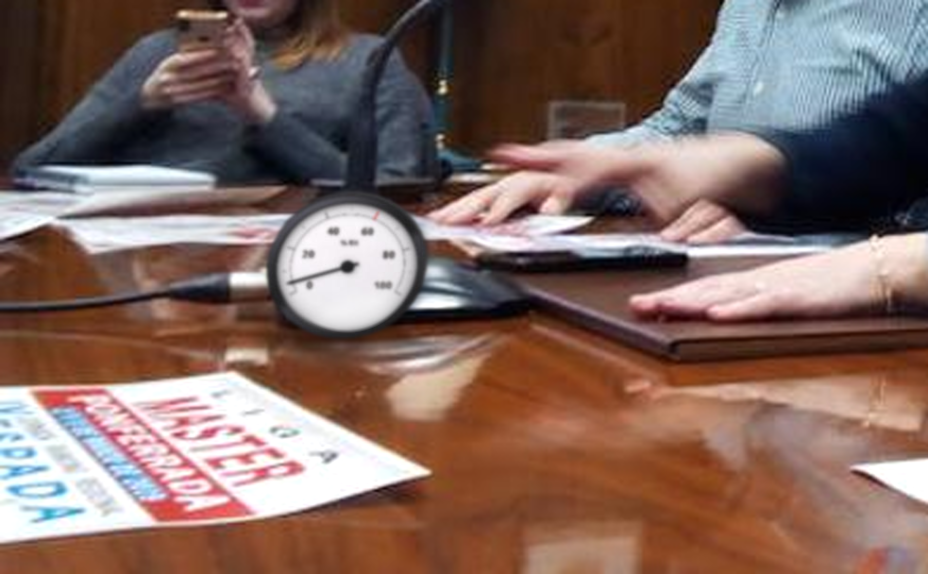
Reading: 5 %
